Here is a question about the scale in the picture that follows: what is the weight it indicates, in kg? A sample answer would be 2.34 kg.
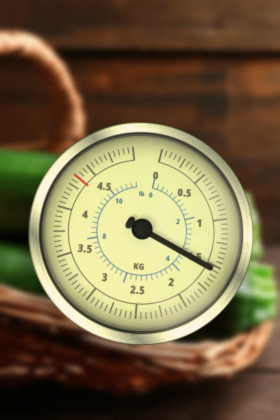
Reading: 1.55 kg
